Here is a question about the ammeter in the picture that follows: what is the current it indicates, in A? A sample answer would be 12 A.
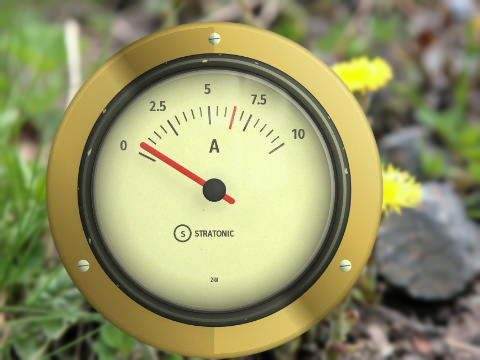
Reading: 0.5 A
